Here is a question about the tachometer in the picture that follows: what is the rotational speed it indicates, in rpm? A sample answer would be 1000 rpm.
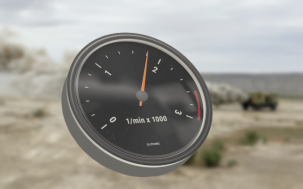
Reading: 1800 rpm
